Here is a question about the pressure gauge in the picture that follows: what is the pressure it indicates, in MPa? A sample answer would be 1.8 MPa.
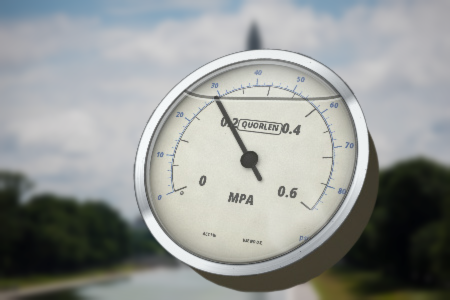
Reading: 0.2 MPa
